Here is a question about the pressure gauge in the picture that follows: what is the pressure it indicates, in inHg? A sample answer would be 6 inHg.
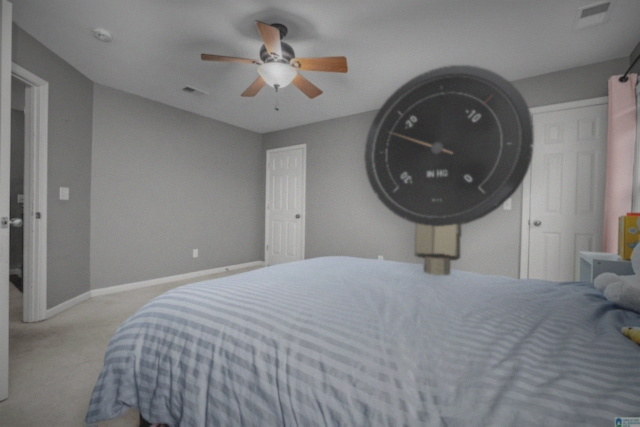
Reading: -22.5 inHg
